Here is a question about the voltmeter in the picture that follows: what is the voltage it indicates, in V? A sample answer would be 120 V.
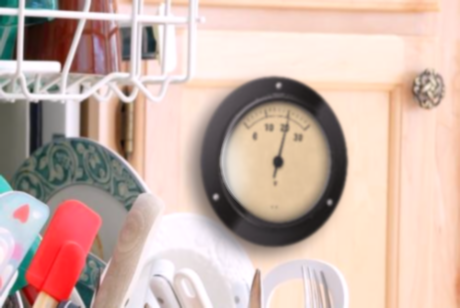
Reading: 20 V
